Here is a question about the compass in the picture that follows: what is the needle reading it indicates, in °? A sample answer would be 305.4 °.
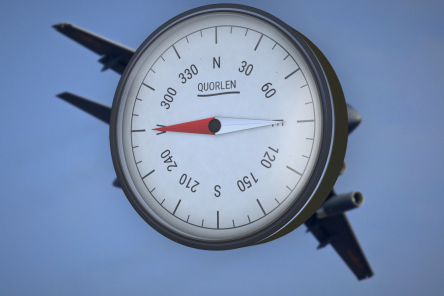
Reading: 270 °
